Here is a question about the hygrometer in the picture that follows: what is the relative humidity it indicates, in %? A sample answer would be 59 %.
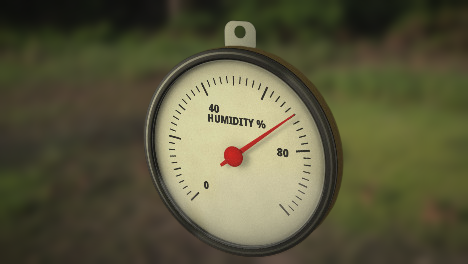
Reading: 70 %
